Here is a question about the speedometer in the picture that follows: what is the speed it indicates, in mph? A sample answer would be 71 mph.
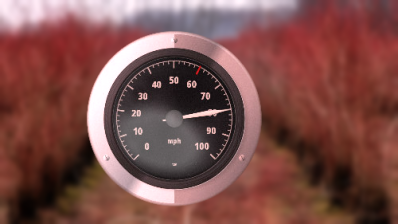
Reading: 80 mph
